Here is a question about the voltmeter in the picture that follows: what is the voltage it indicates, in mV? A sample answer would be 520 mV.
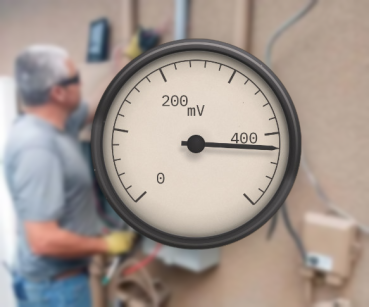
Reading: 420 mV
